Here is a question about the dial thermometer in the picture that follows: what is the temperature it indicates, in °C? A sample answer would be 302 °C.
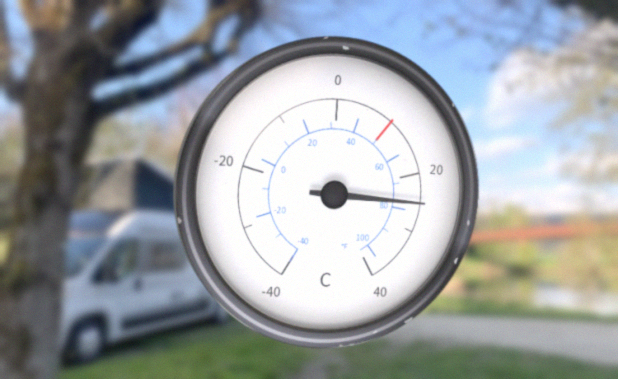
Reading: 25 °C
